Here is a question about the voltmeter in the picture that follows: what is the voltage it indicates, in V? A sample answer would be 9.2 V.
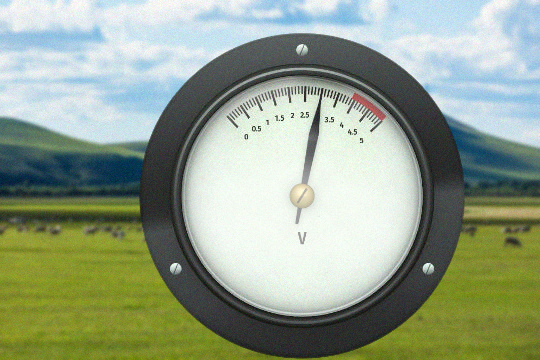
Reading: 3 V
